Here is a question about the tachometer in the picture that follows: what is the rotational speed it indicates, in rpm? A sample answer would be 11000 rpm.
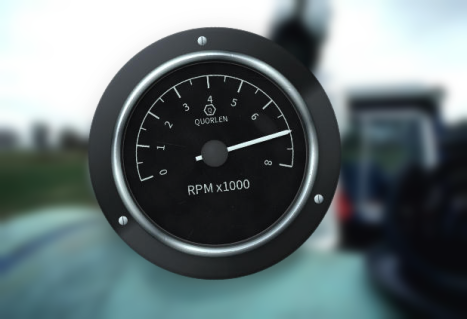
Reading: 7000 rpm
